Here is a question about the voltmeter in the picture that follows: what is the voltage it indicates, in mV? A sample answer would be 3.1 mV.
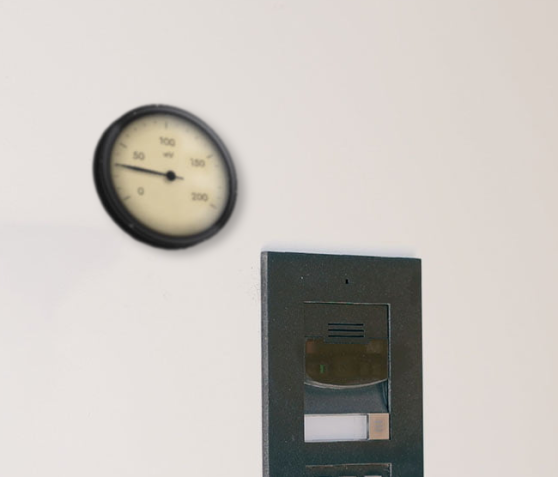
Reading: 30 mV
